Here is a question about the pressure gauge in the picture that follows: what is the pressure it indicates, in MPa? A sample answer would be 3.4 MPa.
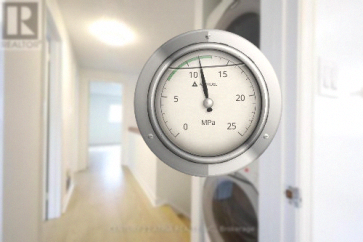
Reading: 11.5 MPa
